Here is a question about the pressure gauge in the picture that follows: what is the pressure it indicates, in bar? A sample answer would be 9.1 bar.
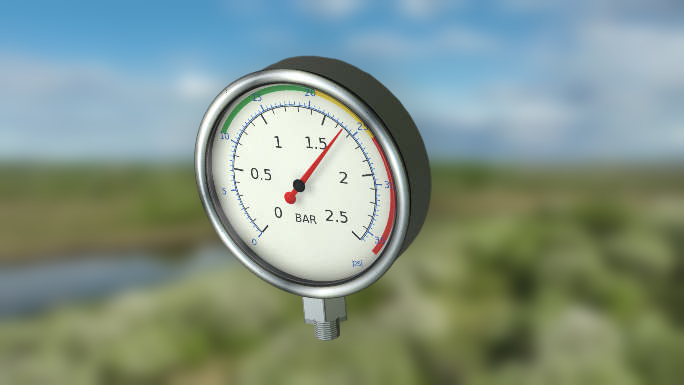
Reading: 1.65 bar
